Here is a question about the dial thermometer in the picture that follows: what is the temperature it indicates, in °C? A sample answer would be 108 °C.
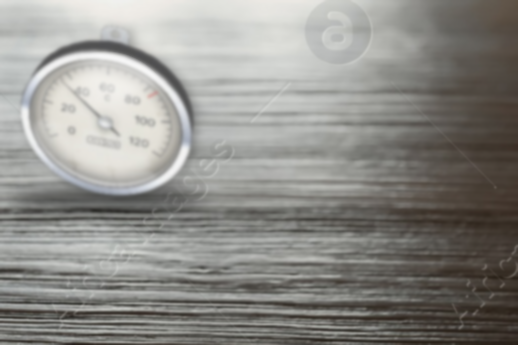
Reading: 36 °C
